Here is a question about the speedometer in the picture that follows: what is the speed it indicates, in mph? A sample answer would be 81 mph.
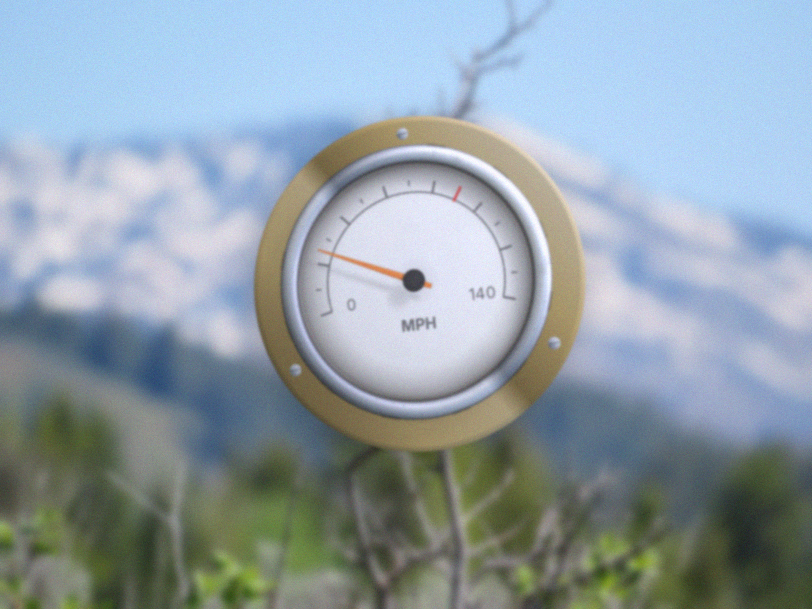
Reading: 25 mph
